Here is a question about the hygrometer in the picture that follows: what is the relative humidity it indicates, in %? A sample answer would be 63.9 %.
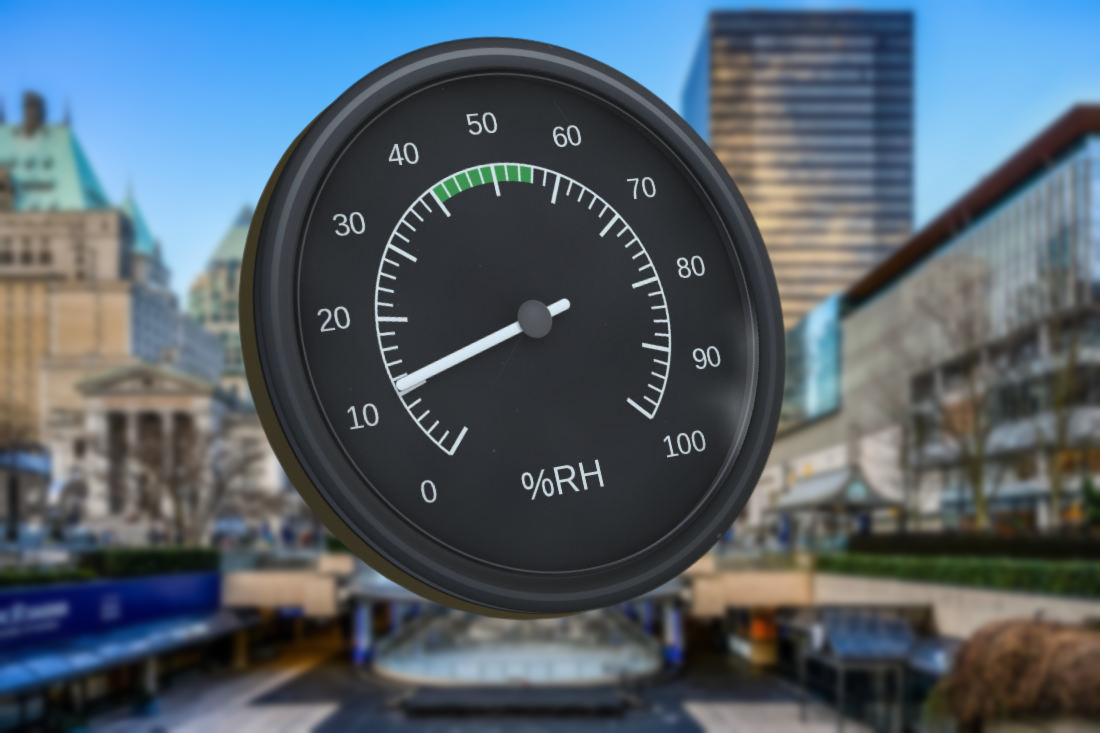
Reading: 11 %
